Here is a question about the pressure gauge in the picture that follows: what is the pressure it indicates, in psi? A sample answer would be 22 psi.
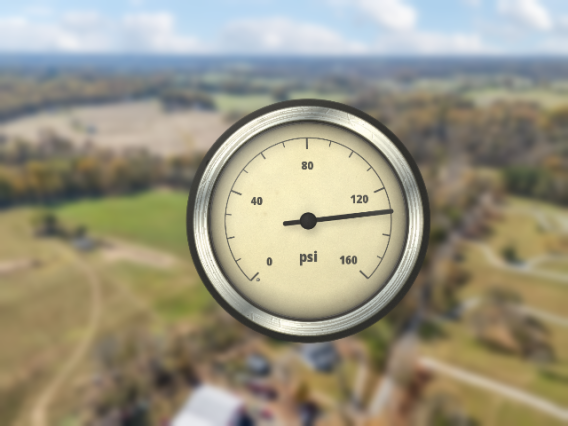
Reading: 130 psi
